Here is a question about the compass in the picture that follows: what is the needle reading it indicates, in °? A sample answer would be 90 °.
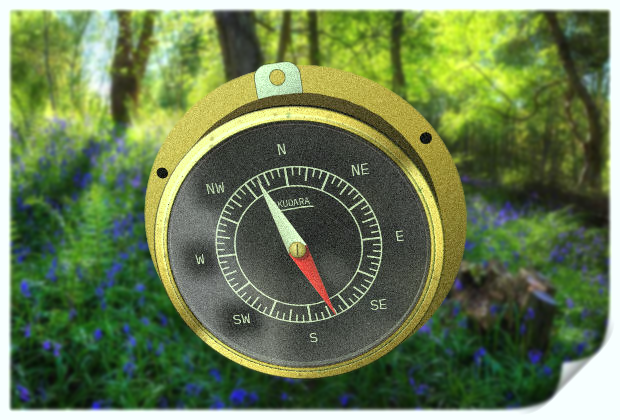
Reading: 160 °
